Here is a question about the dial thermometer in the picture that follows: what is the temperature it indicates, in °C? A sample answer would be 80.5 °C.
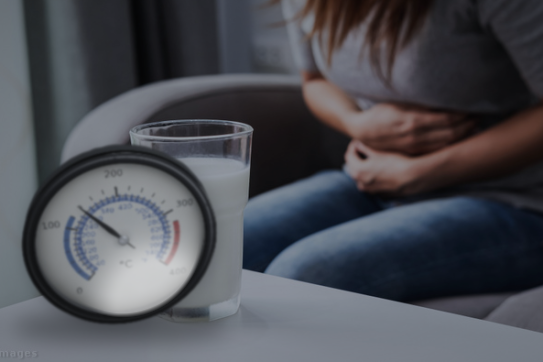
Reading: 140 °C
